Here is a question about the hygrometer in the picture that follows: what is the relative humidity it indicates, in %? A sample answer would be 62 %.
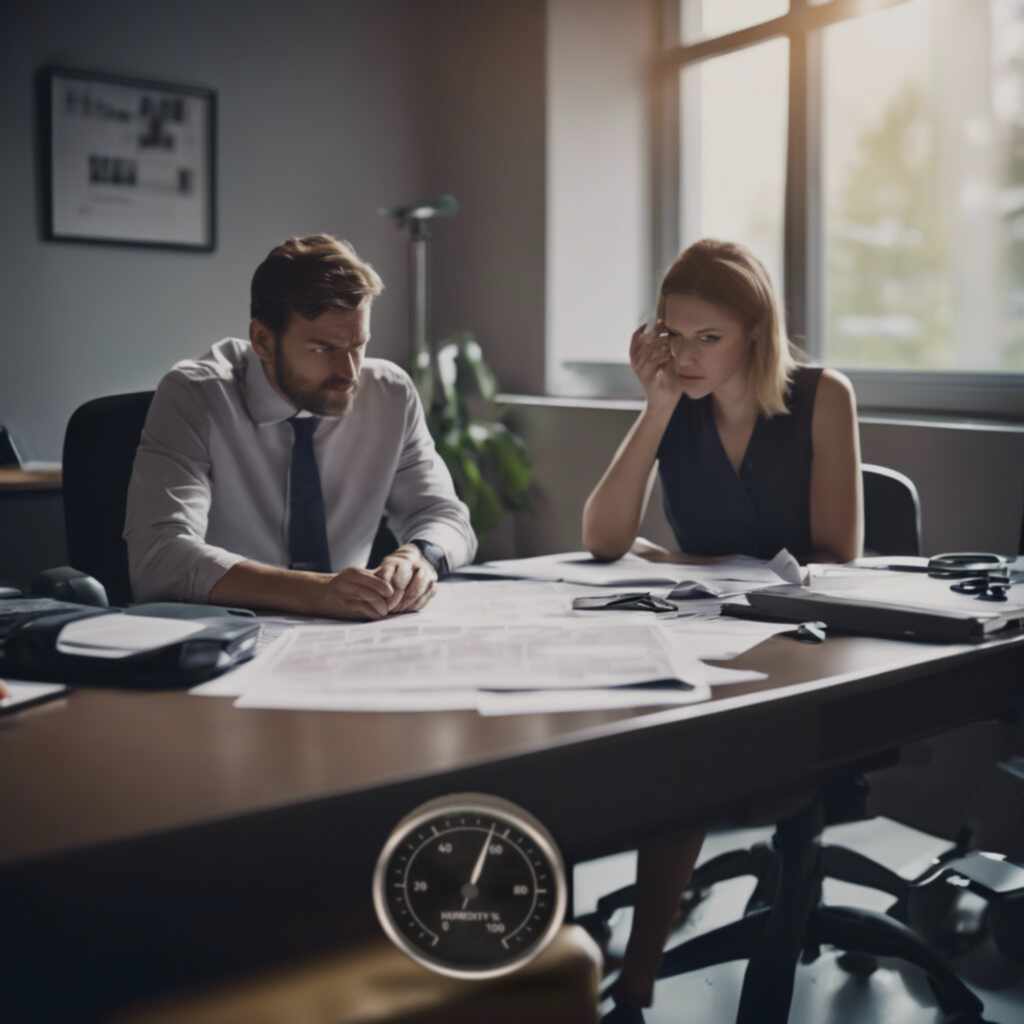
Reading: 56 %
